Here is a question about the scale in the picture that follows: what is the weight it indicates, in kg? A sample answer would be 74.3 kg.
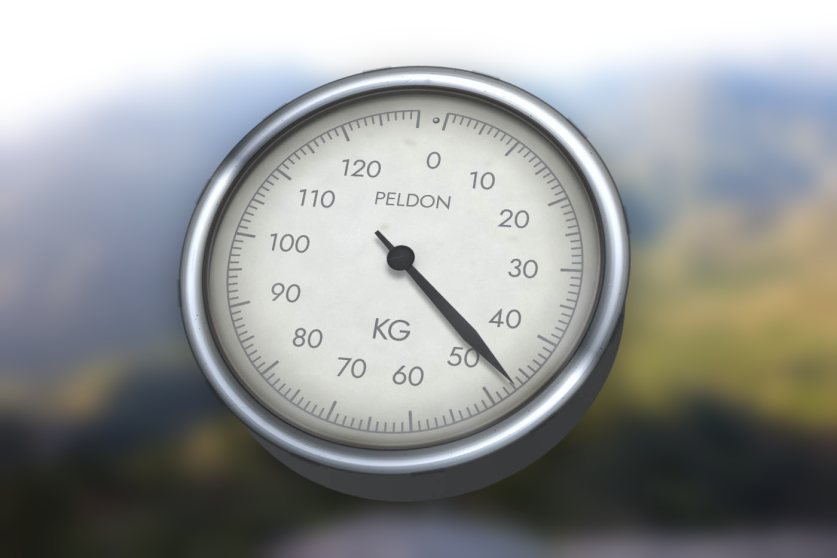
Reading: 47 kg
